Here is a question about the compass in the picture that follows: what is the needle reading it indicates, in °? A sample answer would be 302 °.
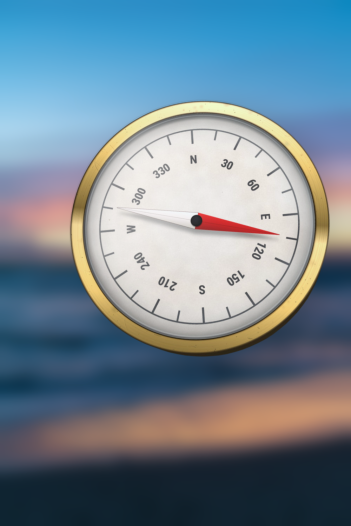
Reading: 105 °
